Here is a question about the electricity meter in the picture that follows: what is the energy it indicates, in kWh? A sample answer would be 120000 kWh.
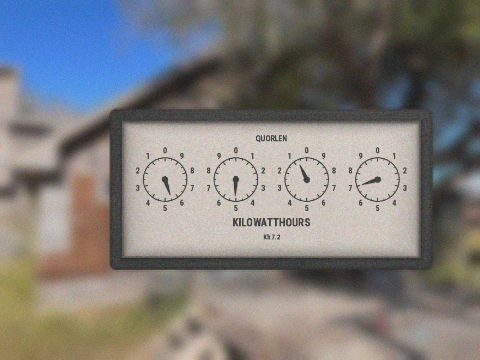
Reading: 5507 kWh
